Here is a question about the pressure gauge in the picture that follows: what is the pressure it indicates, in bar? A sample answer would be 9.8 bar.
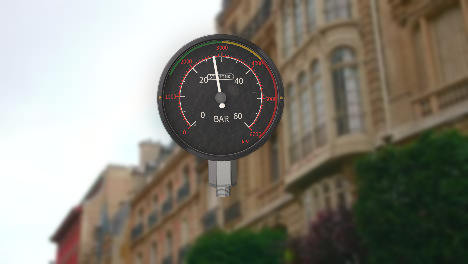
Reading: 27.5 bar
